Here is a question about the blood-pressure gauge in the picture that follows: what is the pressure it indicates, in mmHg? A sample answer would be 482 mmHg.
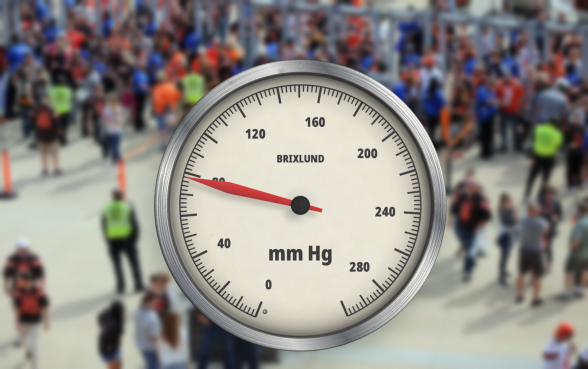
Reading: 78 mmHg
